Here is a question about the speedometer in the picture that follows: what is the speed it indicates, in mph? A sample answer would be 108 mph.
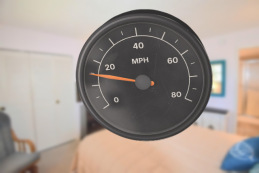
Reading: 15 mph
